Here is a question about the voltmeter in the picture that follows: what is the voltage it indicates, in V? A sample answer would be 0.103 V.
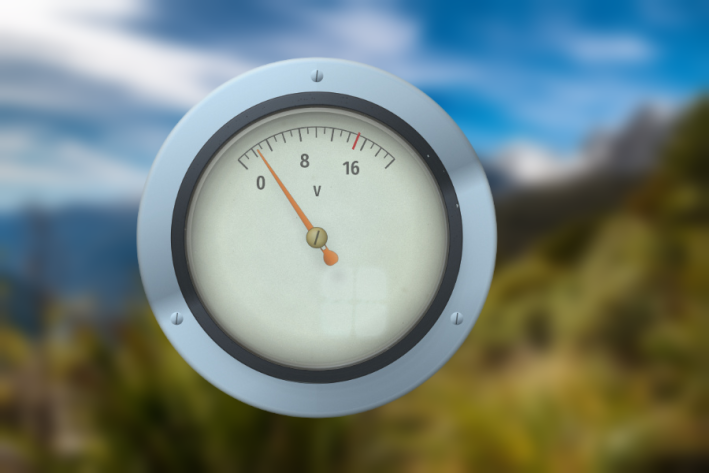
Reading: 2.5 V
